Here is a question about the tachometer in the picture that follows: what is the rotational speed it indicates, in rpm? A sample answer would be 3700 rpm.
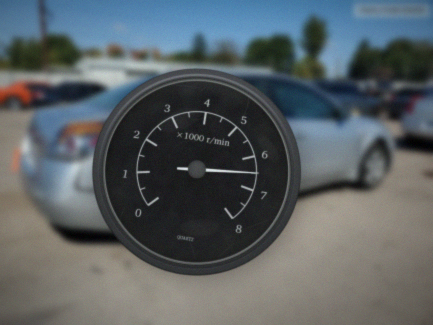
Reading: 6500 rpm
